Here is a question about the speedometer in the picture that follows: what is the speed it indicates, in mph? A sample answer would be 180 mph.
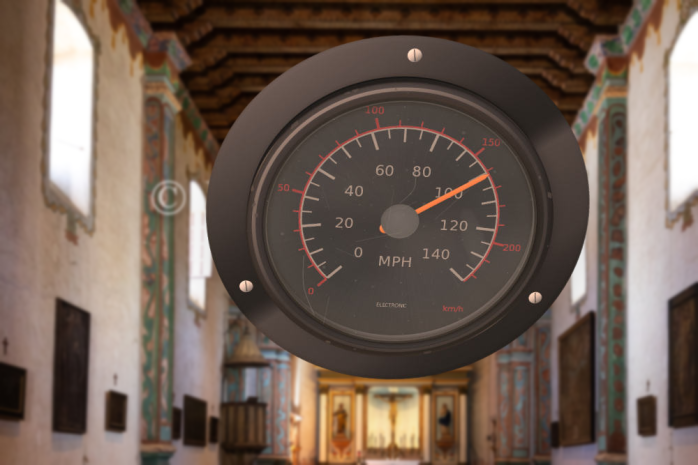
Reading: 100 mph
